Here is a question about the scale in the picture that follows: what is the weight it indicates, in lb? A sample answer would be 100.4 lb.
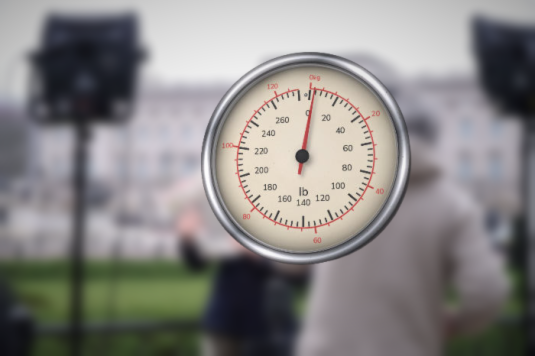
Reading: 4 lb
